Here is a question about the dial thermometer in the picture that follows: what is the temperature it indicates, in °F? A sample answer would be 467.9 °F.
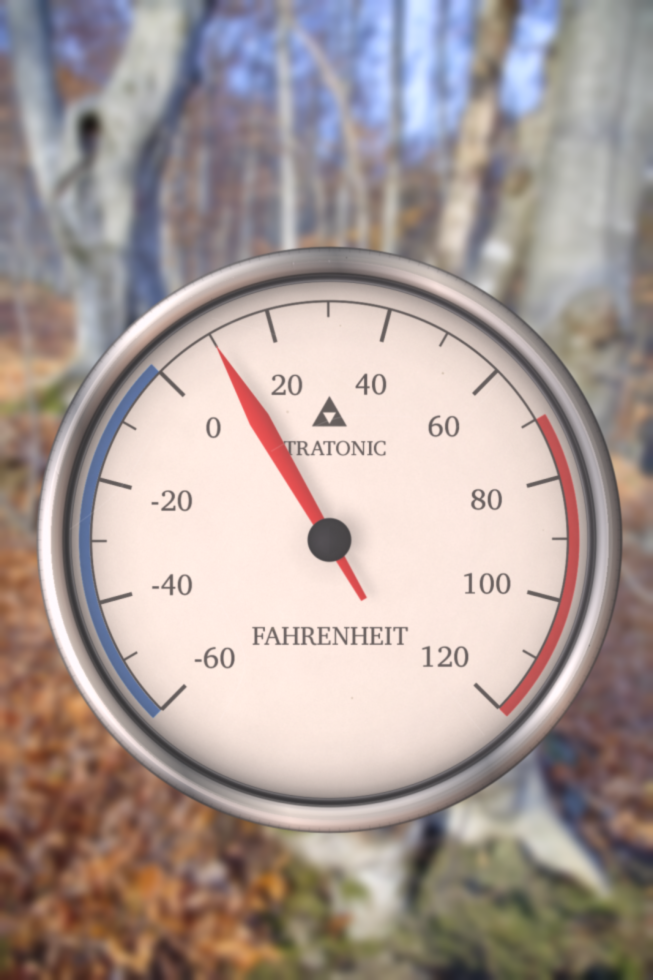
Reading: 10 °F
